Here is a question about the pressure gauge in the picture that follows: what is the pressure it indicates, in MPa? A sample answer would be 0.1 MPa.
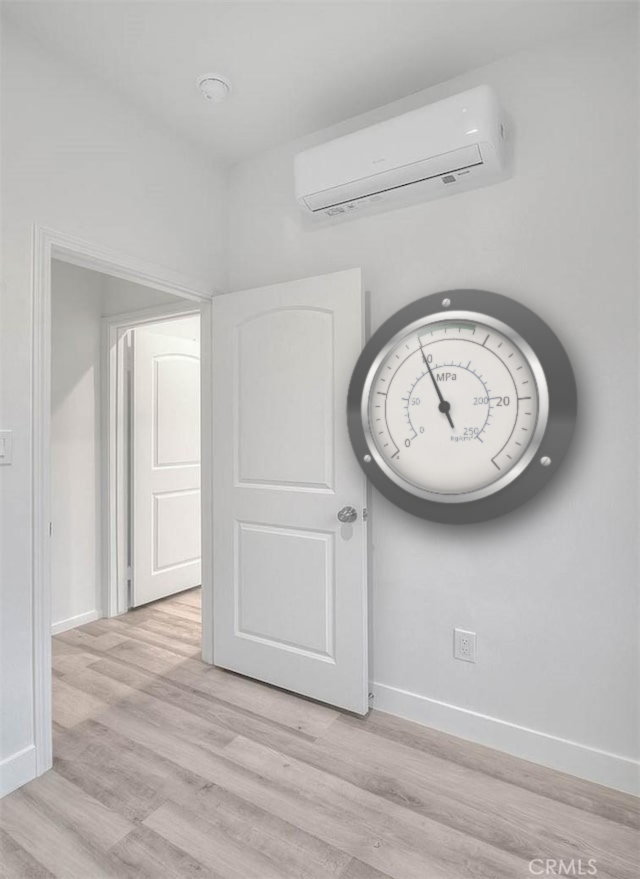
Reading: 10 MPa
